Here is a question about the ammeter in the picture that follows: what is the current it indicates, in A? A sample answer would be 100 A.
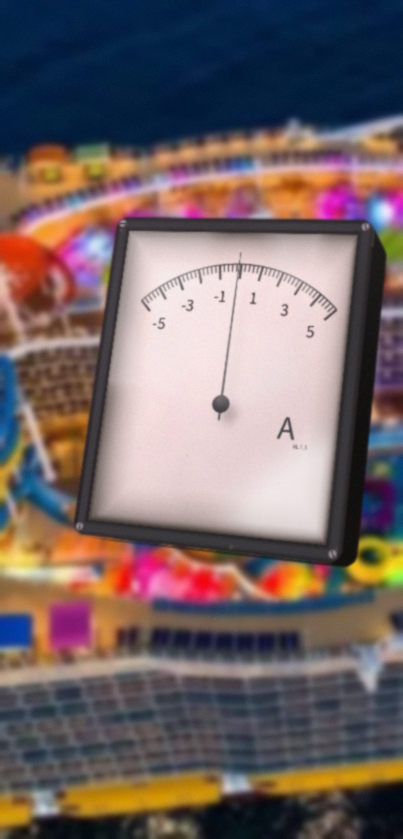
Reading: 0 A
